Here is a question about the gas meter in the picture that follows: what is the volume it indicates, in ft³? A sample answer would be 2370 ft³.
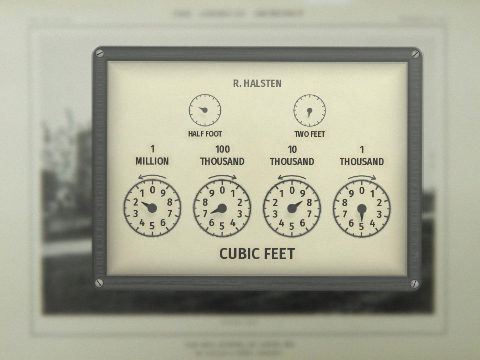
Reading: 168500 ft³
